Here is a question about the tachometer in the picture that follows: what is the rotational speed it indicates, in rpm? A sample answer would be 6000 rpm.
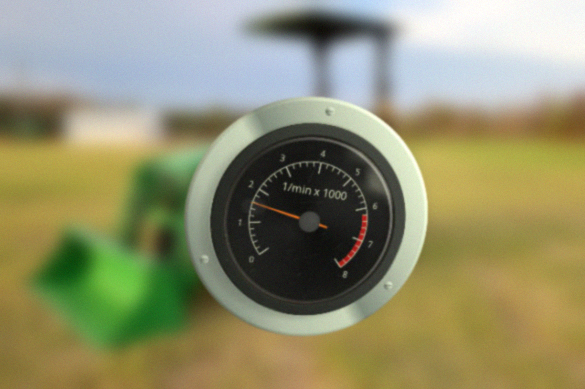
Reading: 1600 rpm
